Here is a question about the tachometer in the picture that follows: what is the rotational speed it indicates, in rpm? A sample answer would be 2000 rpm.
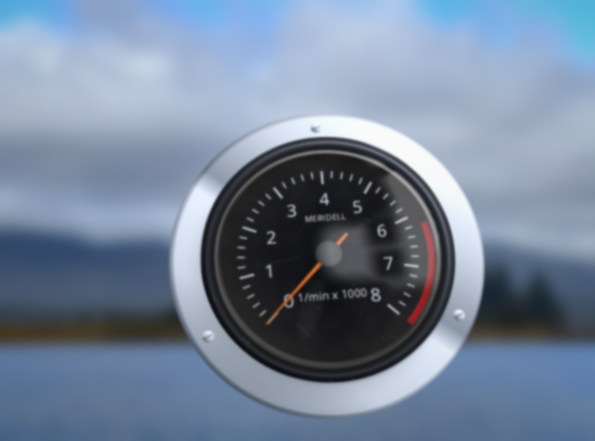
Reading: 0 rpm
